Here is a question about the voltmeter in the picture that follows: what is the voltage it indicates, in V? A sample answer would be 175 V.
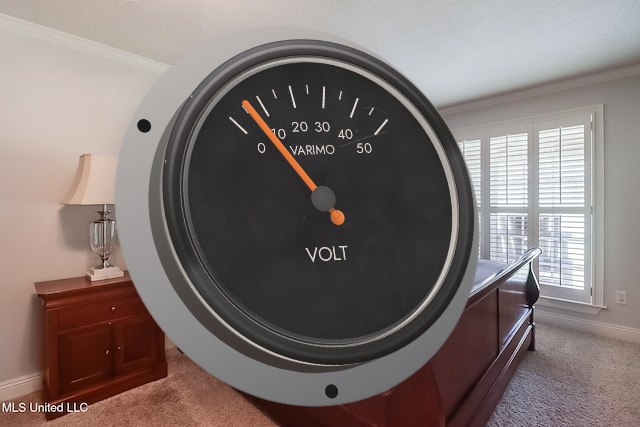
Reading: 5 V
